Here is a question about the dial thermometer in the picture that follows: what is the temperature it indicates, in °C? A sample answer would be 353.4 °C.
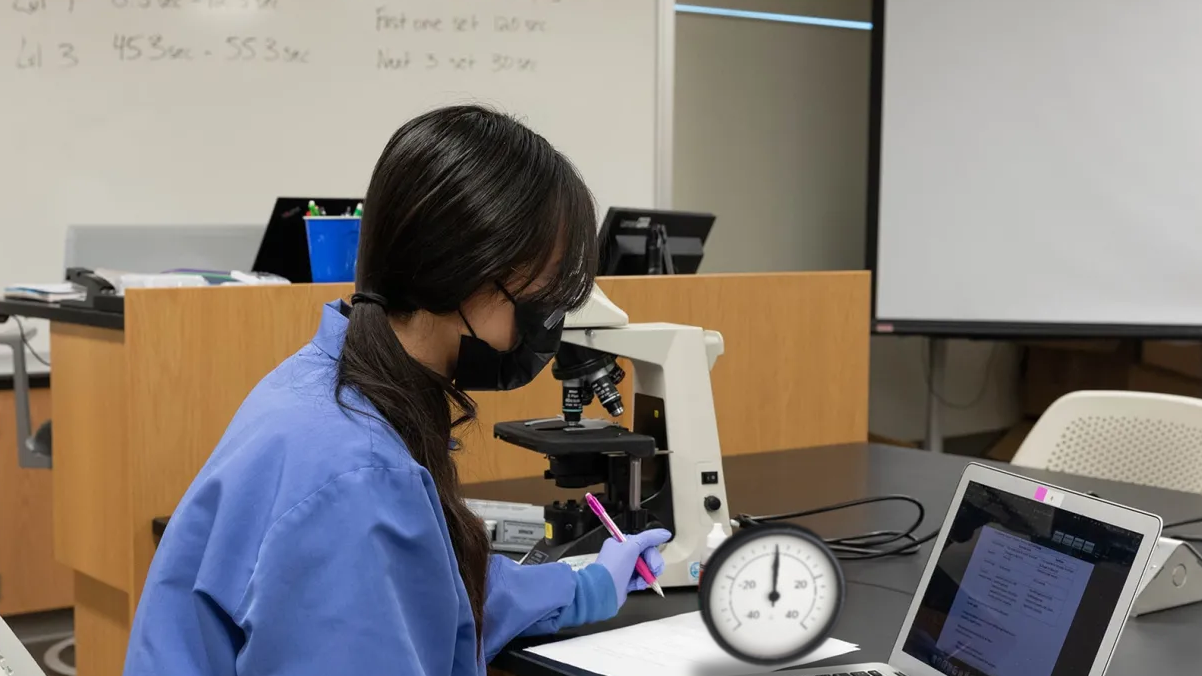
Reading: 0 °C
